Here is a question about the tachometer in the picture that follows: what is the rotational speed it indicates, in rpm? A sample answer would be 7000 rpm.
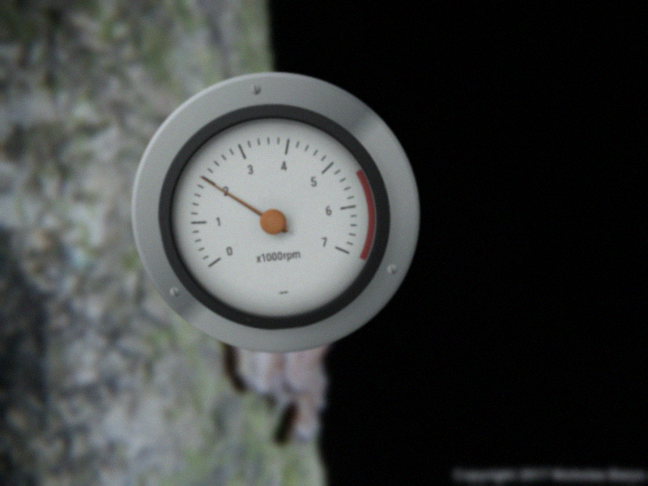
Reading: 2000 rpm
